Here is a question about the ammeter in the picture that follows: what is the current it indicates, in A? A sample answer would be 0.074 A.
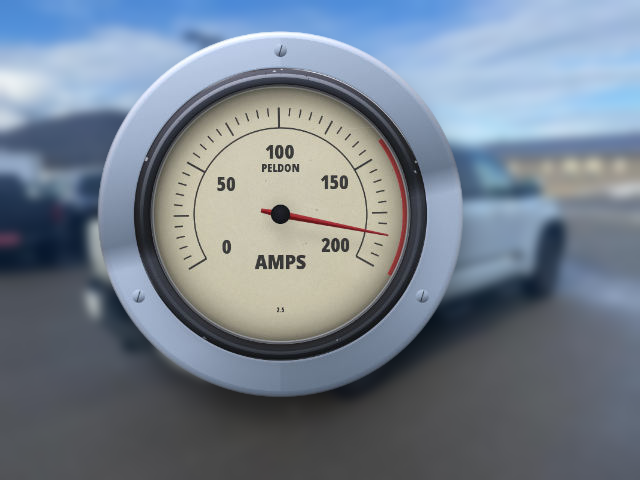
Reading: 185 A
